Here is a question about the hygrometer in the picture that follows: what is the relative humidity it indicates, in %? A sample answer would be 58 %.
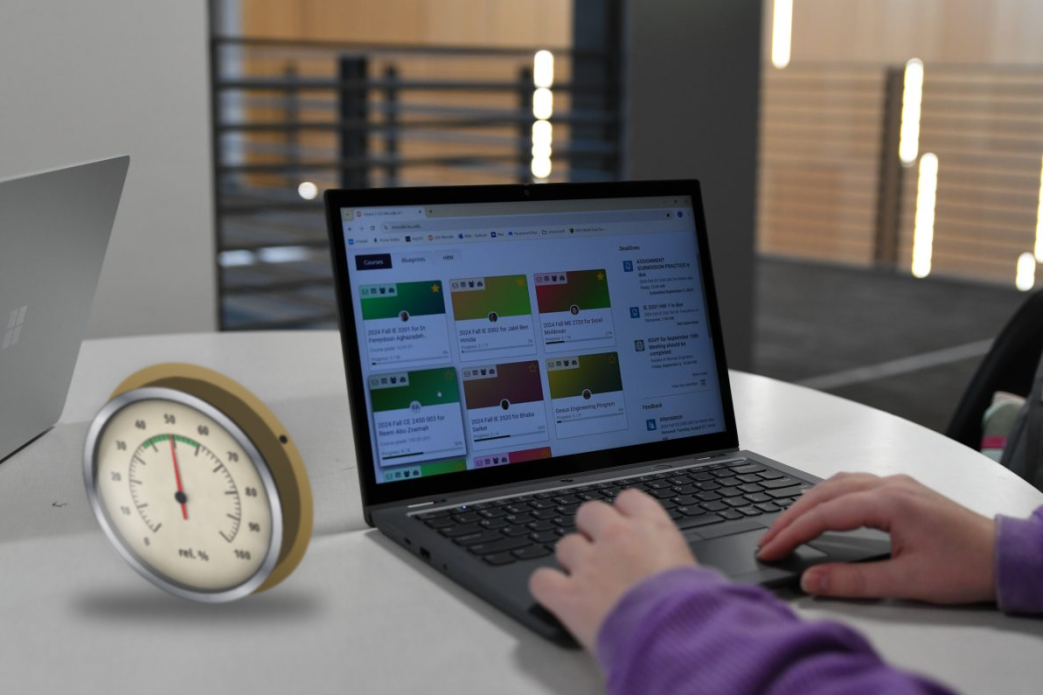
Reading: 50 %
